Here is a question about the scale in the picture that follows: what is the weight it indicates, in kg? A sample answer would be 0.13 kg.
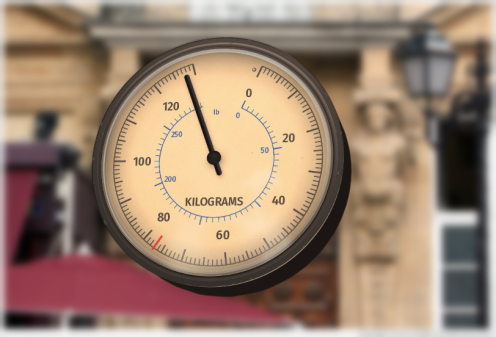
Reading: 128 kg
